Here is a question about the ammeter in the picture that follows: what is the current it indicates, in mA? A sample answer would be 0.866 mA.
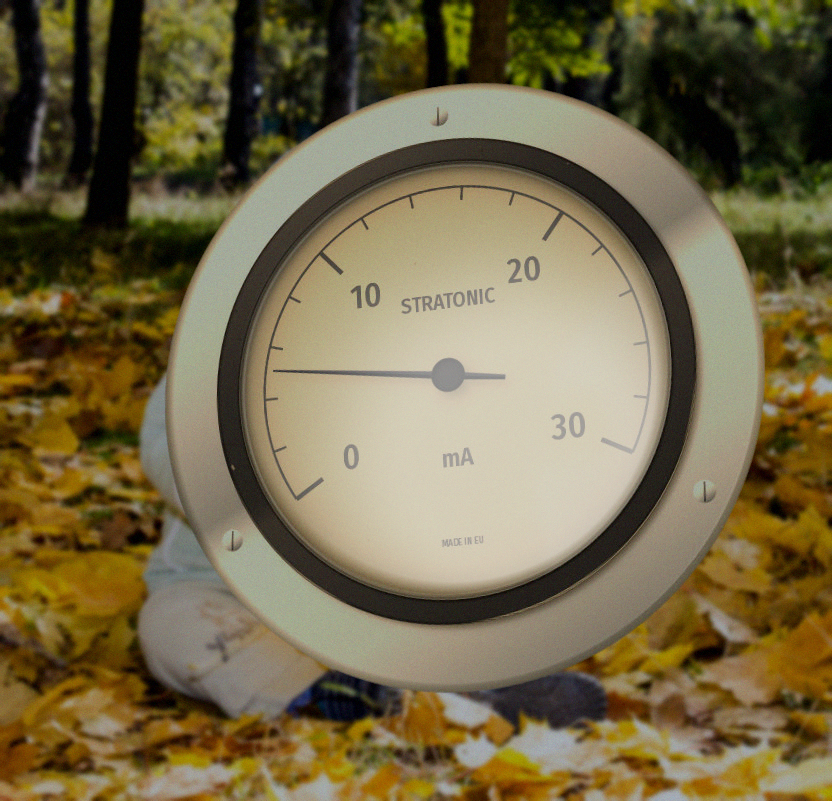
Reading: 5 mA
